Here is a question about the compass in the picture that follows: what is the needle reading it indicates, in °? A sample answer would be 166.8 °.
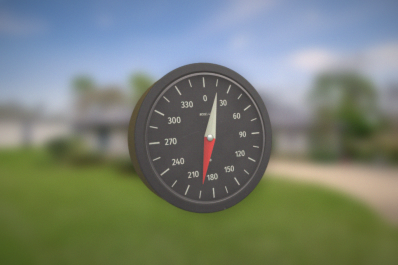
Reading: 195 °
